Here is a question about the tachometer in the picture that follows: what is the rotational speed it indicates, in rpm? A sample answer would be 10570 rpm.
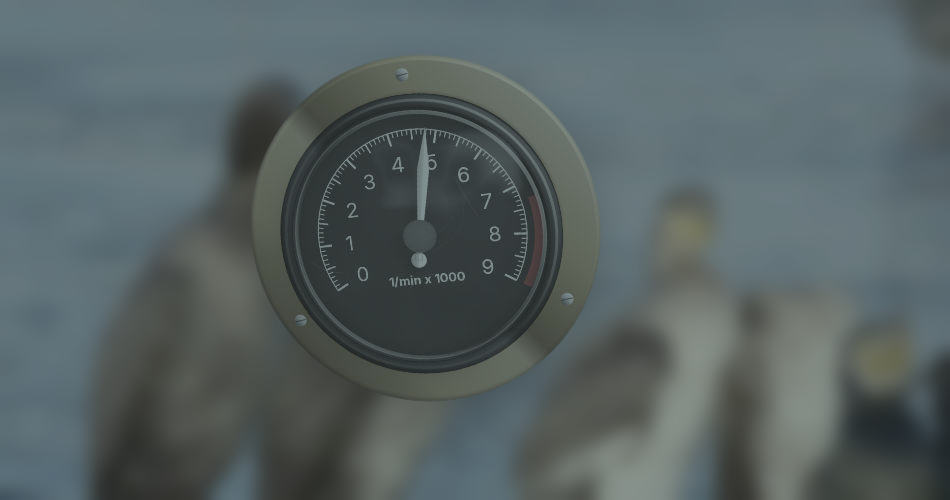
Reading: 4800 rpm
